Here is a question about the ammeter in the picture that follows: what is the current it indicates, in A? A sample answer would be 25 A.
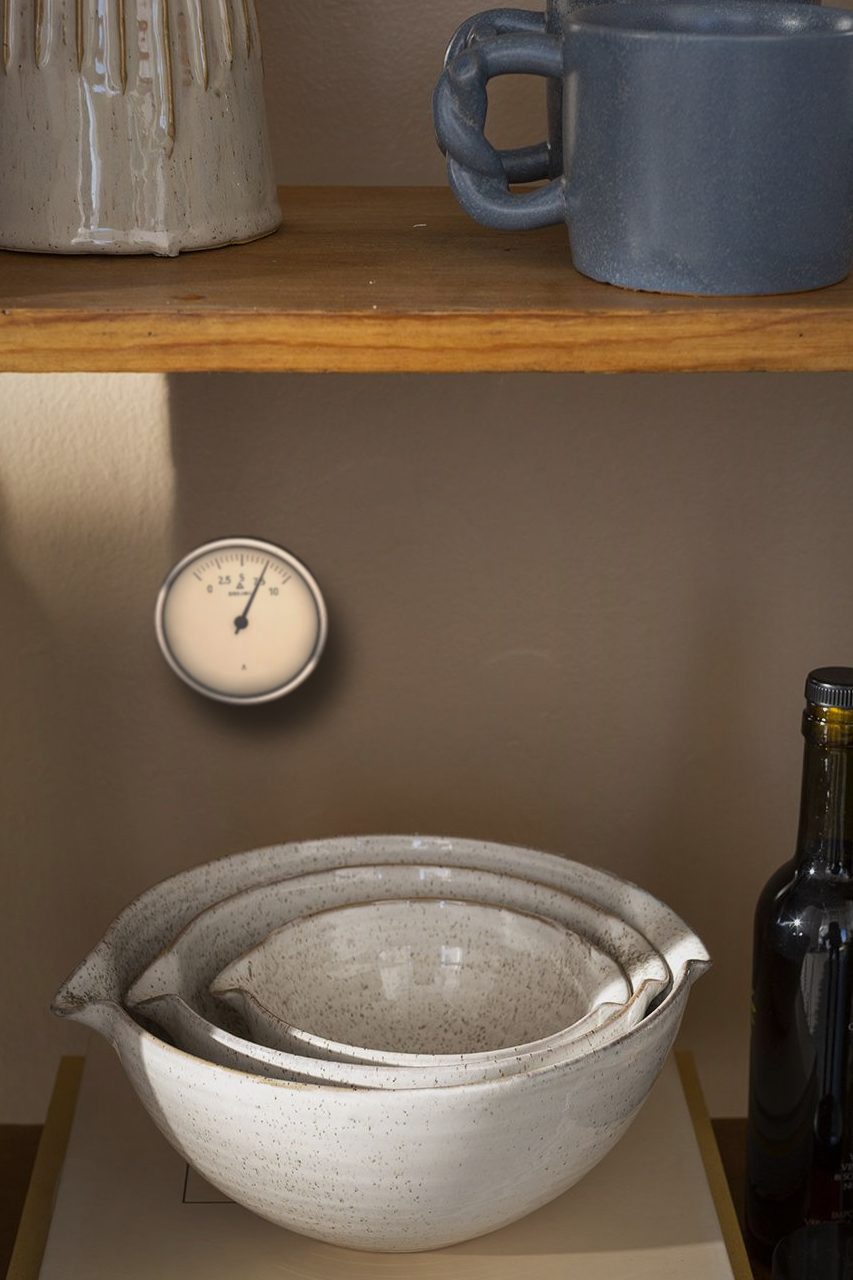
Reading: 7.5 A
